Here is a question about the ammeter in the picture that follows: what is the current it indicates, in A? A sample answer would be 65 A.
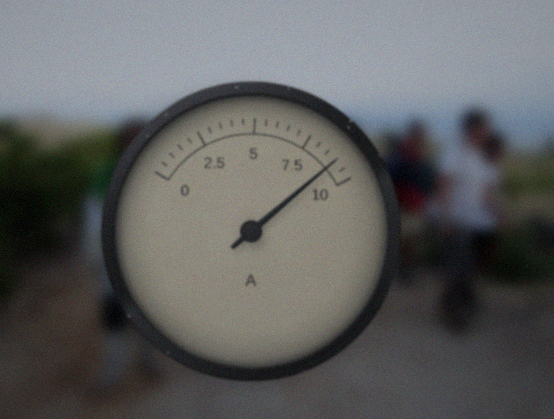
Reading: 9 A
